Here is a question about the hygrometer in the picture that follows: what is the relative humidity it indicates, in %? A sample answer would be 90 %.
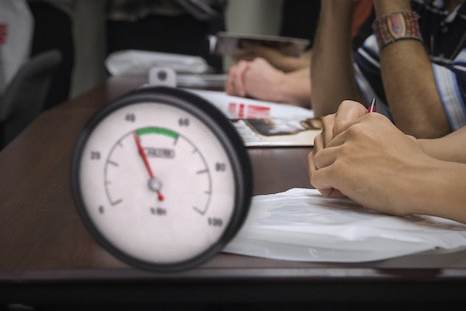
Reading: 40 %
